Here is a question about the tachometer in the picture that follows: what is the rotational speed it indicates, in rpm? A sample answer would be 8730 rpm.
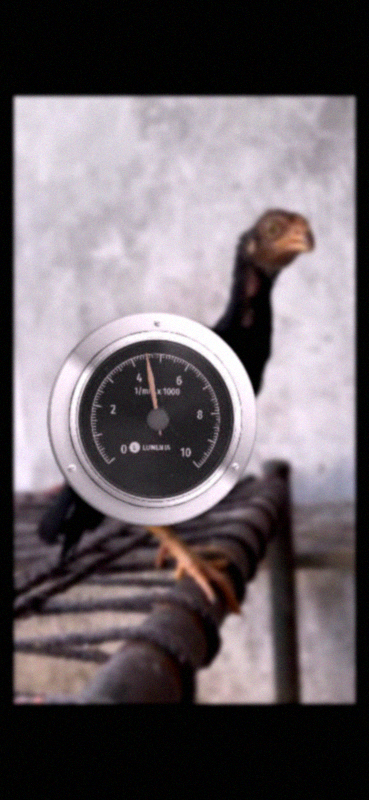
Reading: 4500 rpm
